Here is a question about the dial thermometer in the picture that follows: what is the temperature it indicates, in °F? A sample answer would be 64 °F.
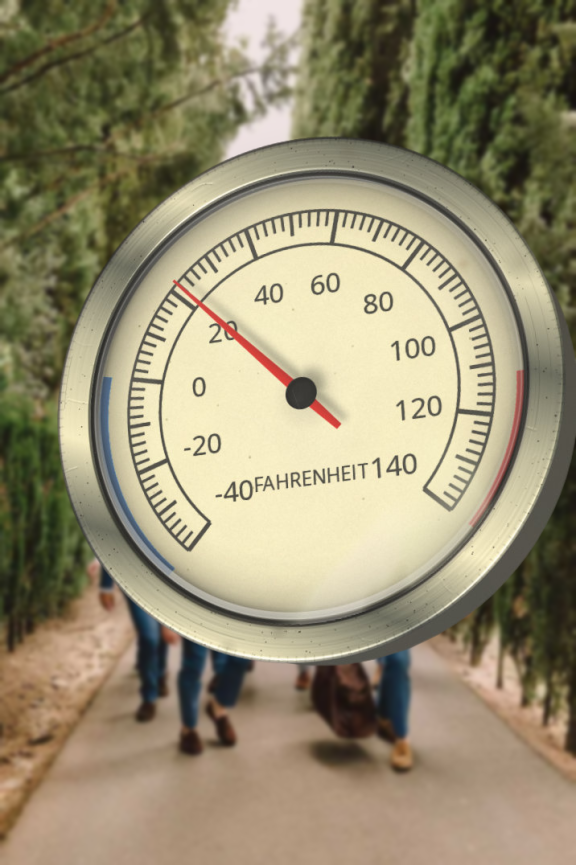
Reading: 22 °F
